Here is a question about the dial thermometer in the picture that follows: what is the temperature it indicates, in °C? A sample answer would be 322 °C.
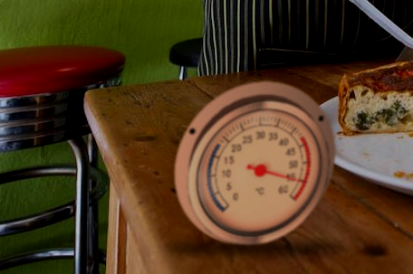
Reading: 55 °C
